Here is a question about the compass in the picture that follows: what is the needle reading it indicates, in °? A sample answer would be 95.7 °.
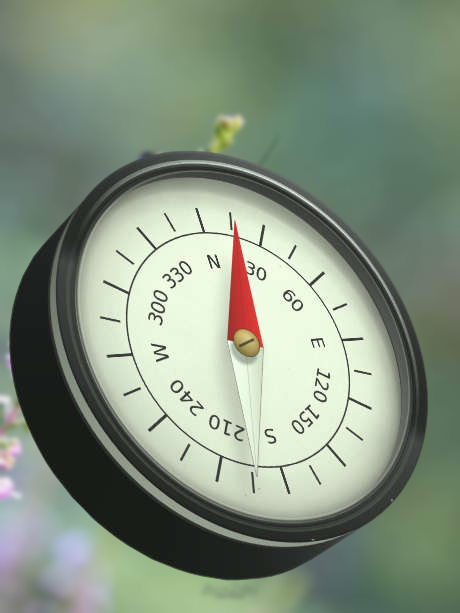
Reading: 15 °
